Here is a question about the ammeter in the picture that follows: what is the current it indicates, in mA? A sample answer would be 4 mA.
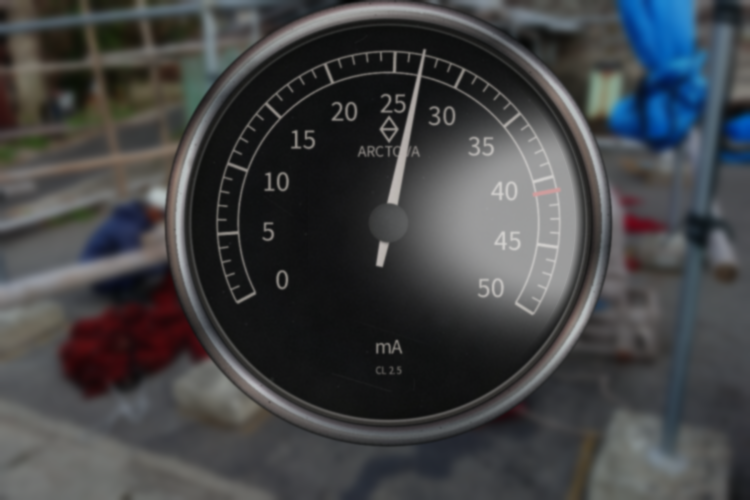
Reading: 27 mA
